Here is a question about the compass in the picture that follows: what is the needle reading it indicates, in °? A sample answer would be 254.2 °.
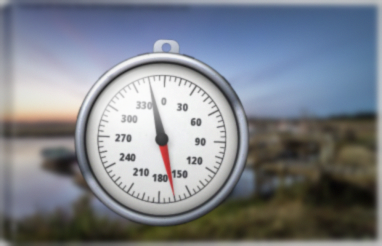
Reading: 165 °
